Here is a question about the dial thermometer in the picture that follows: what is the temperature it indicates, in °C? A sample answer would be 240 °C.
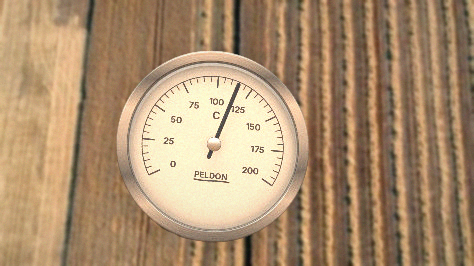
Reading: 115 °C
